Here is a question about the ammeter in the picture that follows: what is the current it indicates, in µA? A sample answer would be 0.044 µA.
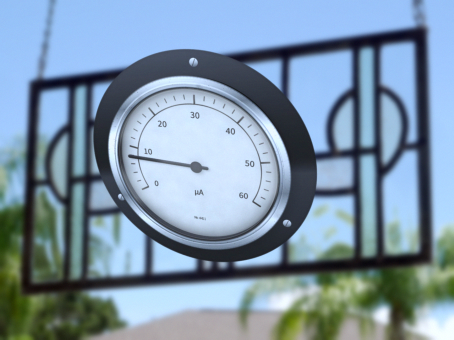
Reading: 8 µA
